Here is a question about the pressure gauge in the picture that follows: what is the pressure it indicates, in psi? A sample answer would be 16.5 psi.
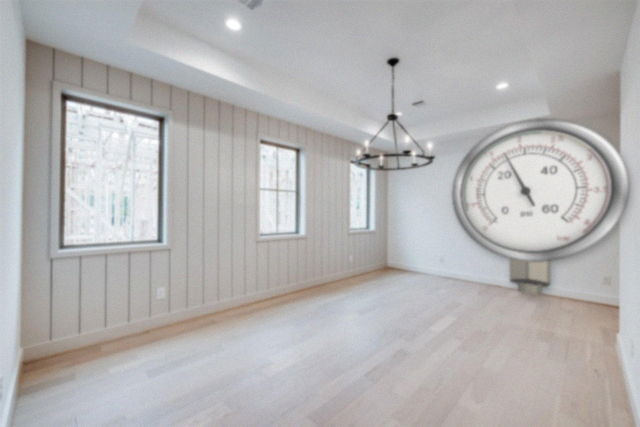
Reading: 25 psi
